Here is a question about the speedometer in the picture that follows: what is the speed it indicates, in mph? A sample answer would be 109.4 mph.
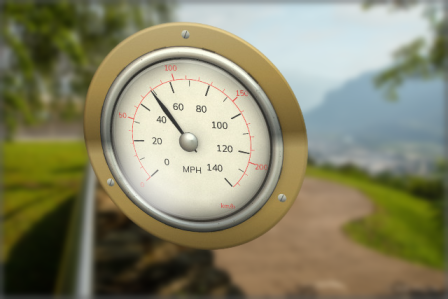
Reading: 50 mph
